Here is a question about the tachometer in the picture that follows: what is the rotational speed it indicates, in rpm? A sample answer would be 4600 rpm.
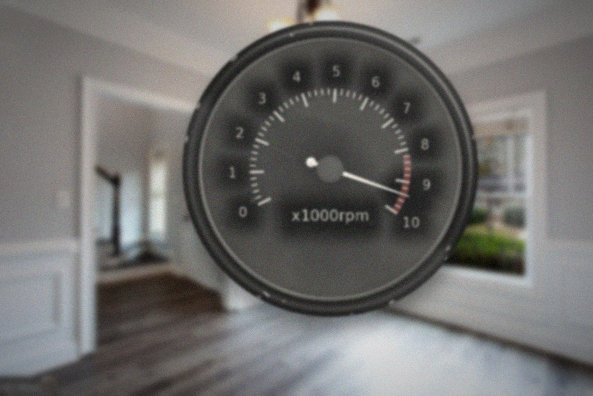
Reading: 9400 rpm
